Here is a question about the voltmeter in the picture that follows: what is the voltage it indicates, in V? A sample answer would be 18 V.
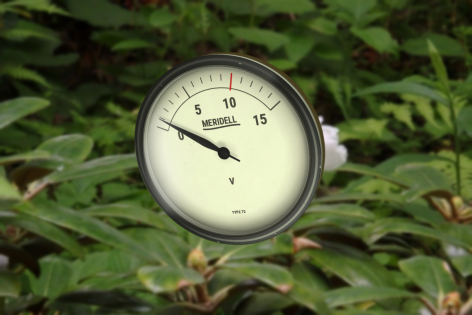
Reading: 1 V
